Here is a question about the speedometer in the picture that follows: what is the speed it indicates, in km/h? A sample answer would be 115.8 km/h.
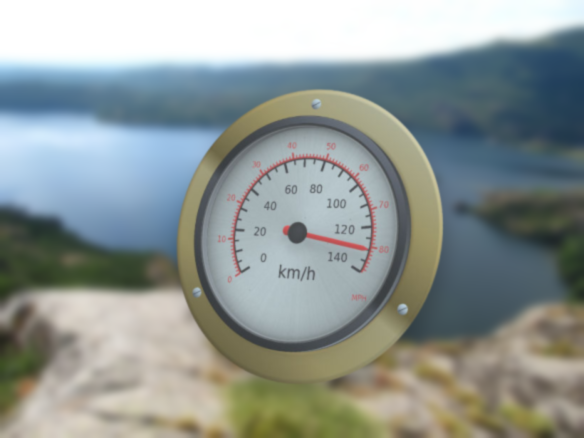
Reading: 130 km/h
